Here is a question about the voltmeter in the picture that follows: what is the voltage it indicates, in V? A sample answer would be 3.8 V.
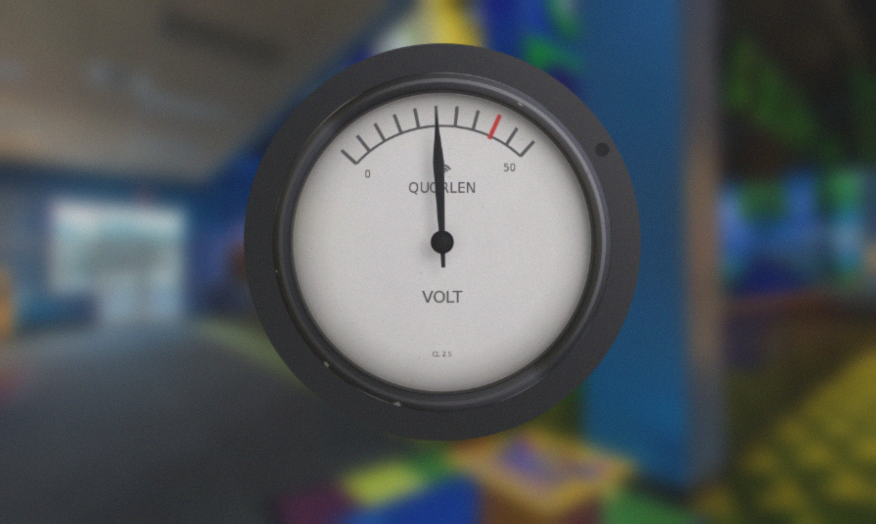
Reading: 25 V
